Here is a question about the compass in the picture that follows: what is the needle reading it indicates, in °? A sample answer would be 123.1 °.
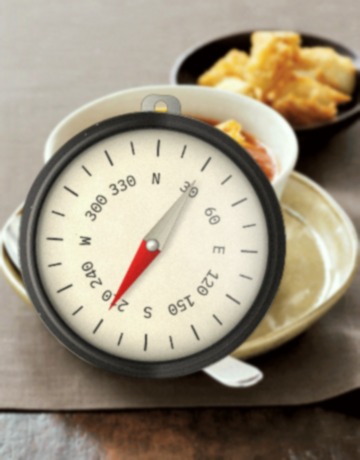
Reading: 210 °
